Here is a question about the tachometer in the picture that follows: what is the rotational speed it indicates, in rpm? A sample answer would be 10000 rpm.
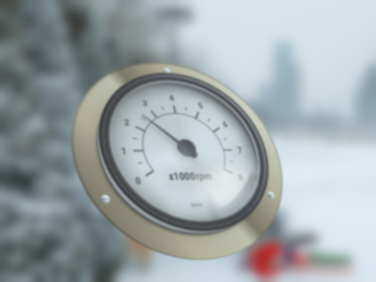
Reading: 2500 rpm
